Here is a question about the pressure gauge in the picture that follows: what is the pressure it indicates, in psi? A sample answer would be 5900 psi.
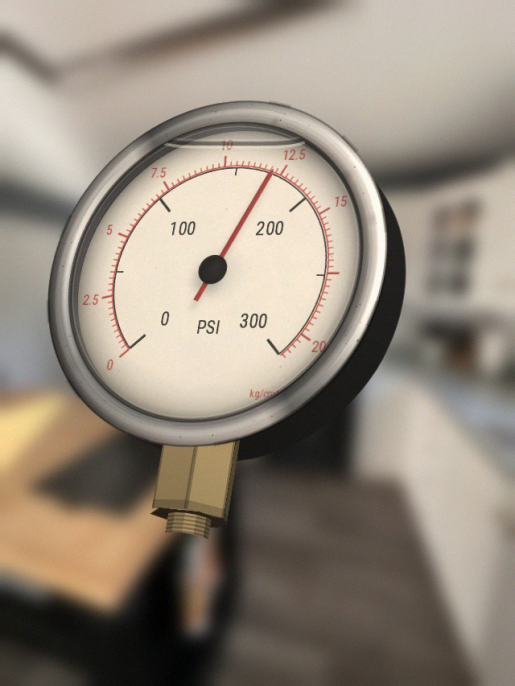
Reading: 175 psi
